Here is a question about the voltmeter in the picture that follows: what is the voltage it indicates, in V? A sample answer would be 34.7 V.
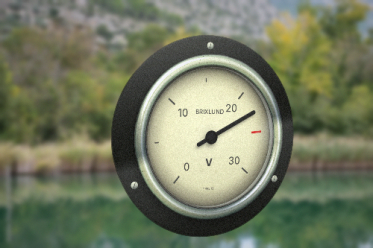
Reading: 22.5 V
